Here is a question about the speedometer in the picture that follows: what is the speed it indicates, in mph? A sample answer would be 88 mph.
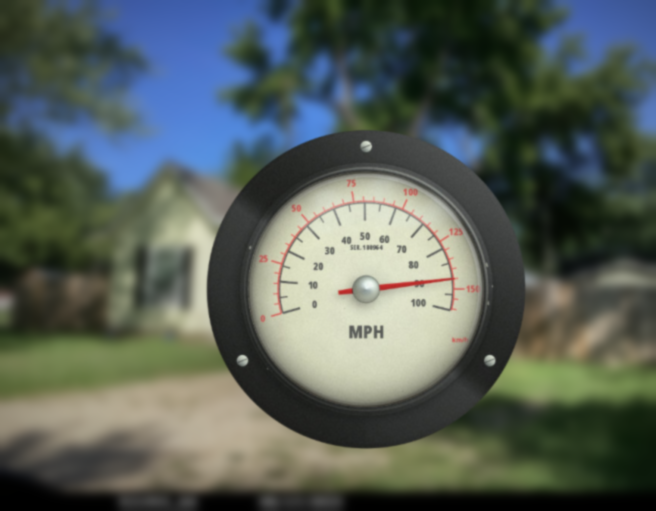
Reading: 90 mph
